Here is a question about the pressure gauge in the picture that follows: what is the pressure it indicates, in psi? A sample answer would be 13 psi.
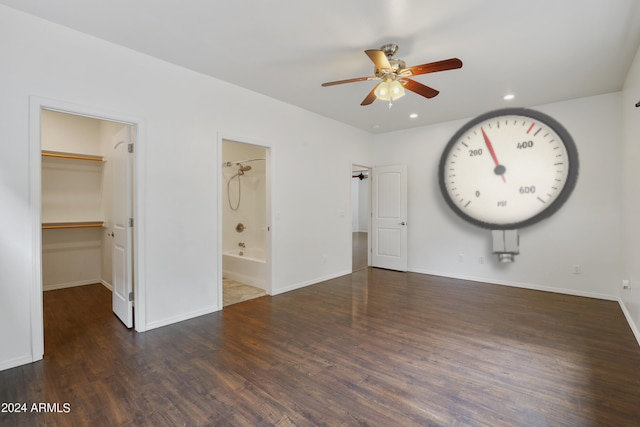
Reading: 260 psi
